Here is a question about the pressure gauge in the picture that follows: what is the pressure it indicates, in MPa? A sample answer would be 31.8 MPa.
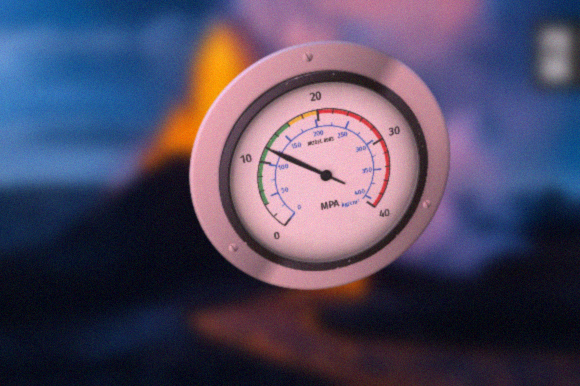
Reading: 12 MPa
